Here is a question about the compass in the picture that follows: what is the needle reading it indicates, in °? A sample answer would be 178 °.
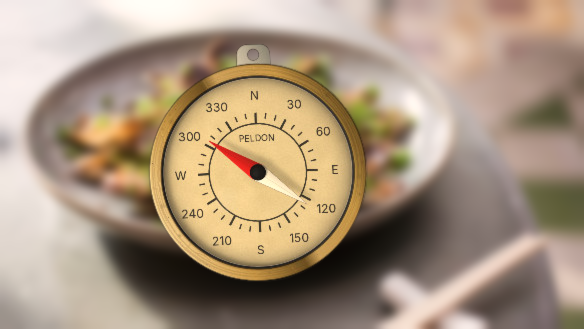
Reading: 305 °
